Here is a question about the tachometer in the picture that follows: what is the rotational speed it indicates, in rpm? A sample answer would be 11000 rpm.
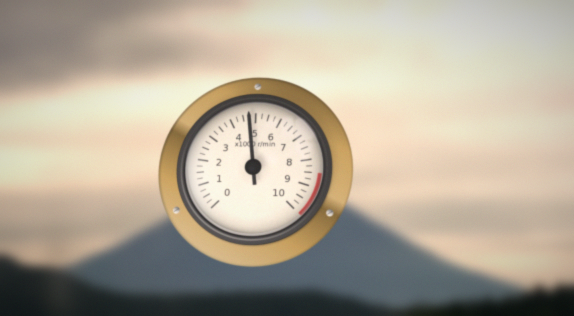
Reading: 4750 rpm
